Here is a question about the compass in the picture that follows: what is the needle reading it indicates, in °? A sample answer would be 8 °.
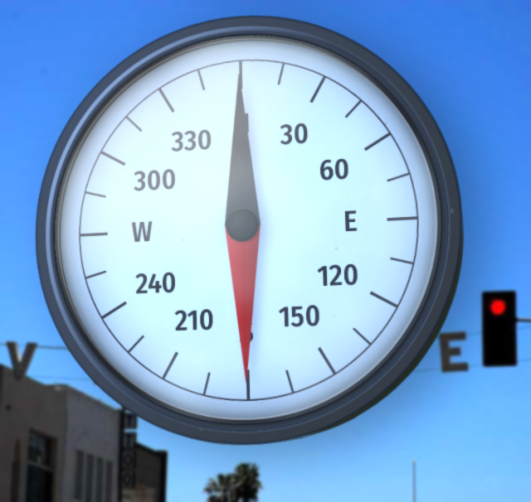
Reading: 180 °
